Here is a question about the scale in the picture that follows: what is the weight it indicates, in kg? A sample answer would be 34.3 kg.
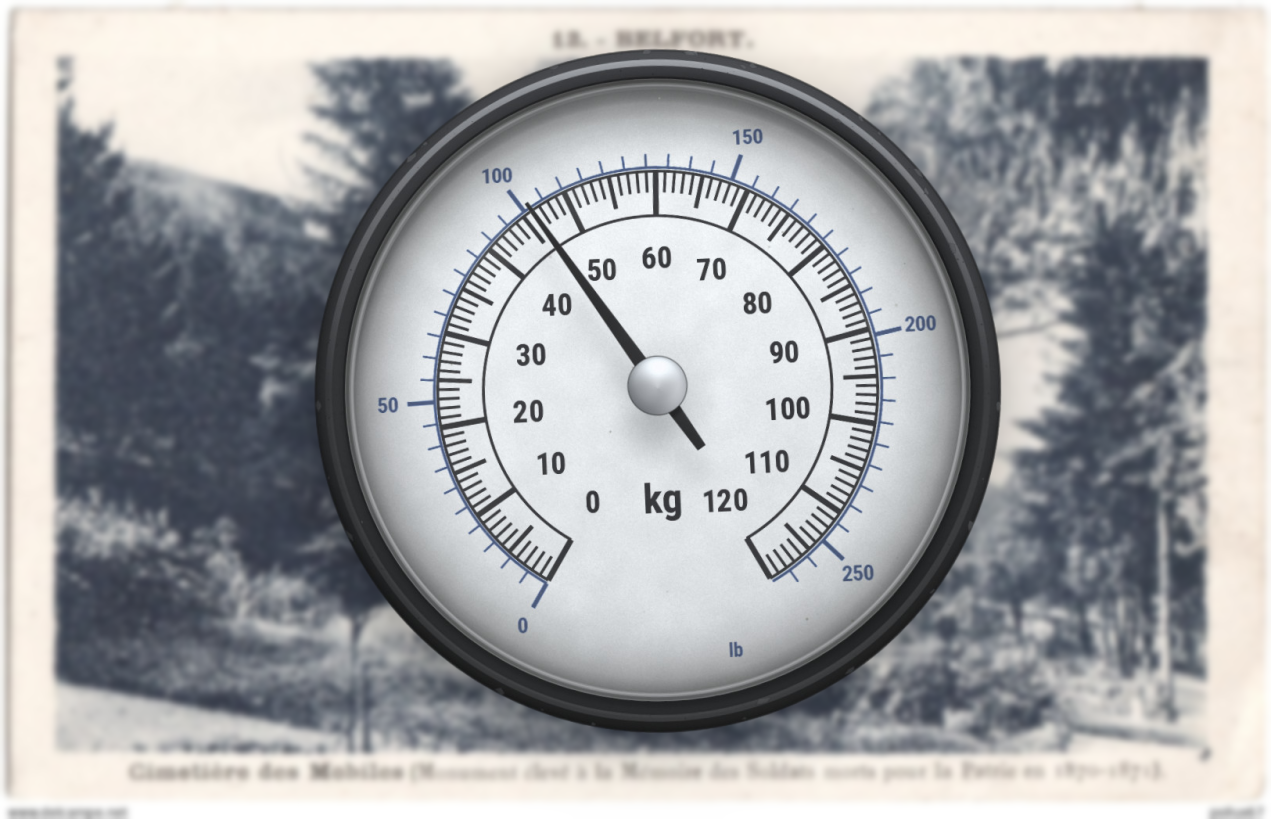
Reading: 46 kg
